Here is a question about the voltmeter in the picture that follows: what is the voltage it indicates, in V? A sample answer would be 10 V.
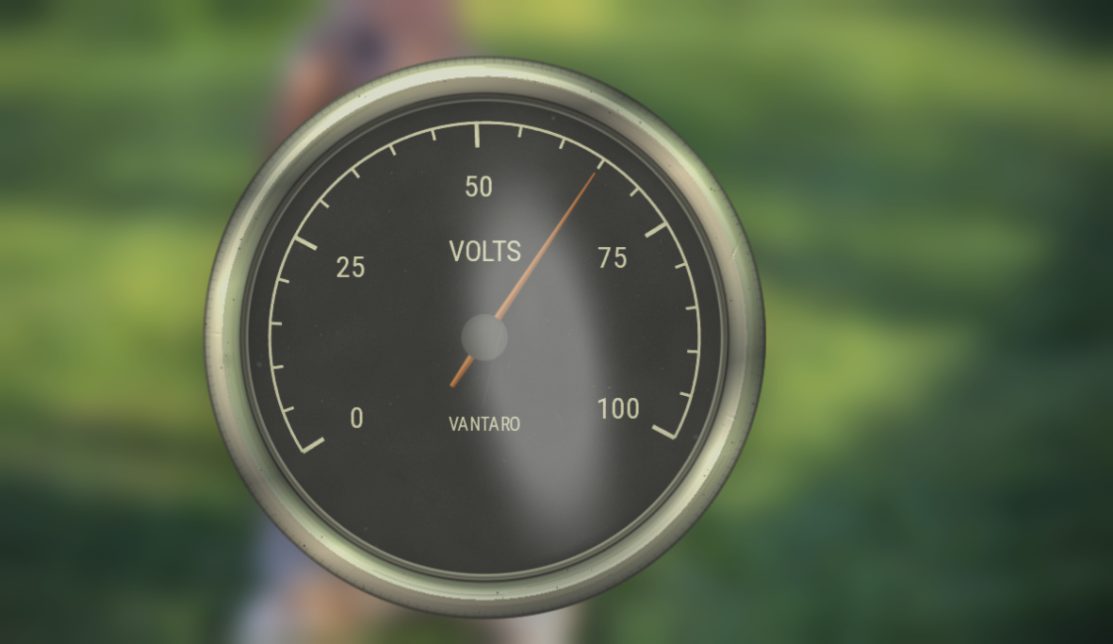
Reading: 65 V
